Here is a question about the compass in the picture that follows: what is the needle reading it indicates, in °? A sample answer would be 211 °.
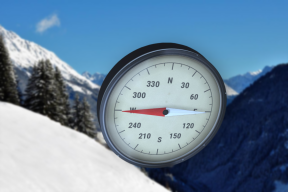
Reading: 270 °
